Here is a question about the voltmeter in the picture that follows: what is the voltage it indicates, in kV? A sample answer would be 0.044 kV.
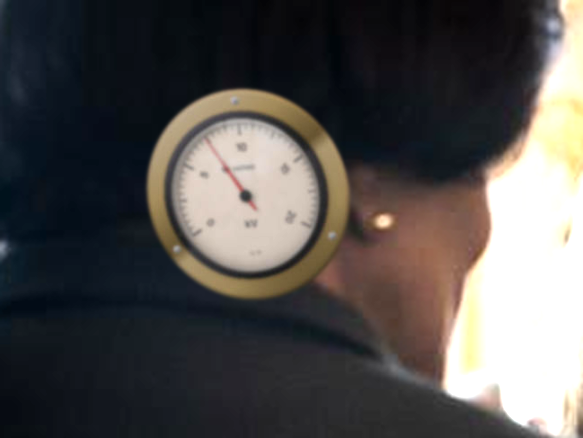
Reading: 7.5 kV
